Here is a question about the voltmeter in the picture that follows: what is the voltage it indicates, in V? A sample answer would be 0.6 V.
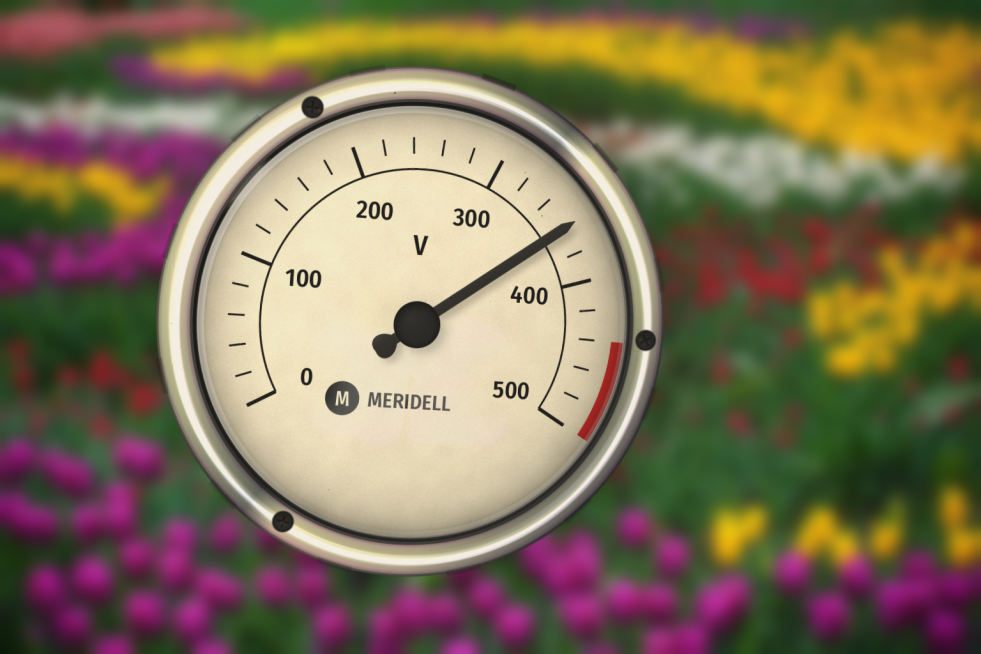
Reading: 360 V
